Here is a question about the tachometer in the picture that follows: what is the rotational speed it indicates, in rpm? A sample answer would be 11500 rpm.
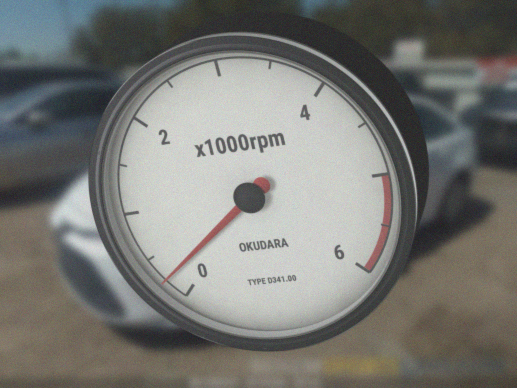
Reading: 250 rpm
